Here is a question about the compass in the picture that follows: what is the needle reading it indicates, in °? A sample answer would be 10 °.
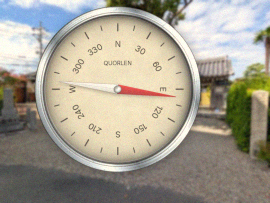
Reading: 97.5 °
